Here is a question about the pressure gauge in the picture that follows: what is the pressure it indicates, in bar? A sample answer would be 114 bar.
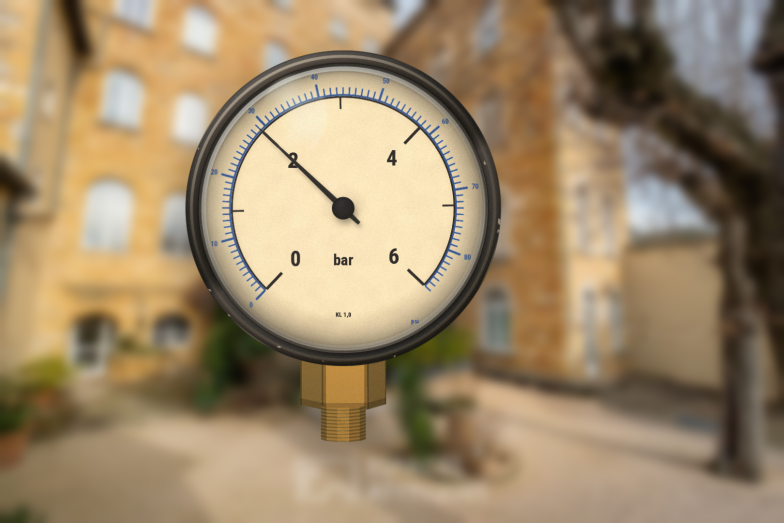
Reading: 2 bar
